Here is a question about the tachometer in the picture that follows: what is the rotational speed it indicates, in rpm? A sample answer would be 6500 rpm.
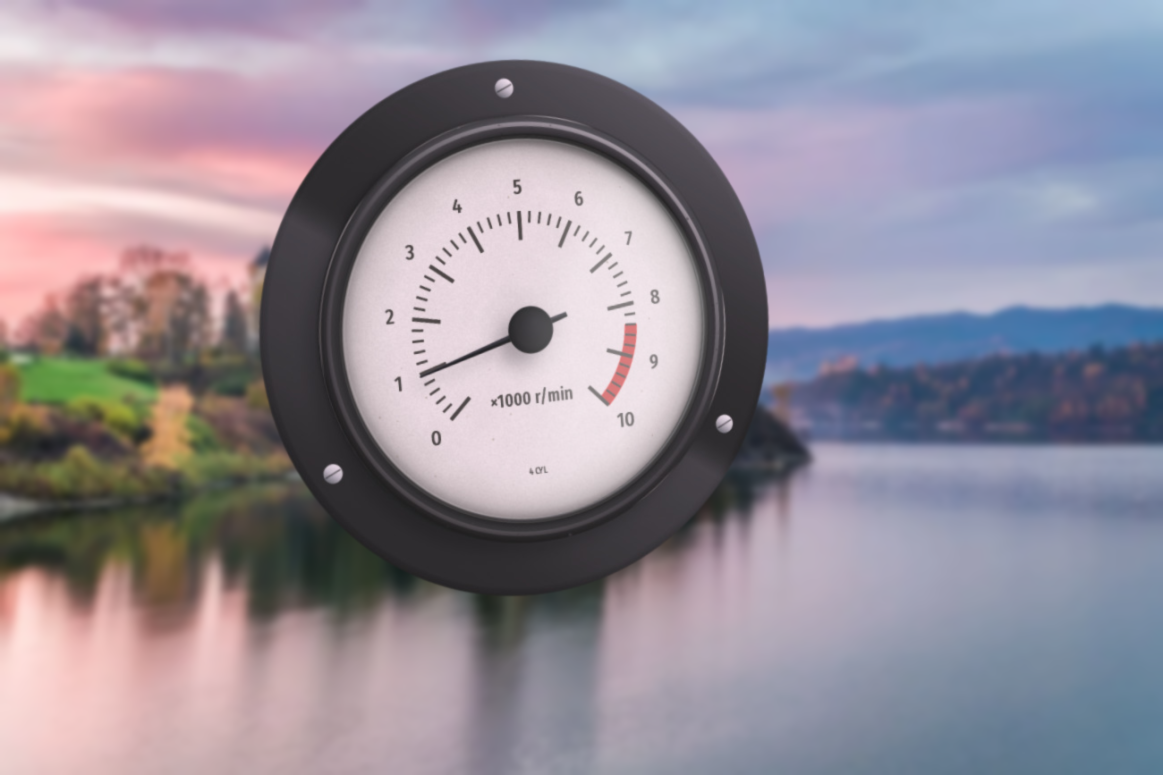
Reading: 1000 rpm
